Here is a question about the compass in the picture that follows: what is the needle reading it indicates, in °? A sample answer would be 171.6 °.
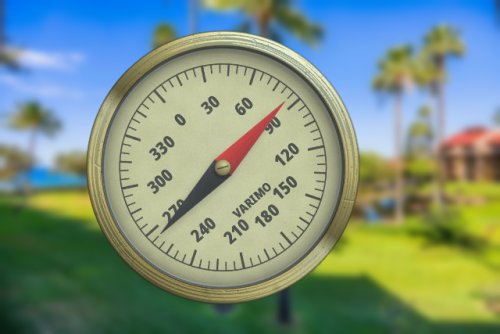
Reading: 85 °
